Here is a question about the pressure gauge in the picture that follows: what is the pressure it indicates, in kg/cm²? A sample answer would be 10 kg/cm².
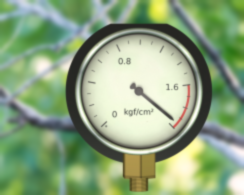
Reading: 1.95 kg/cm²
